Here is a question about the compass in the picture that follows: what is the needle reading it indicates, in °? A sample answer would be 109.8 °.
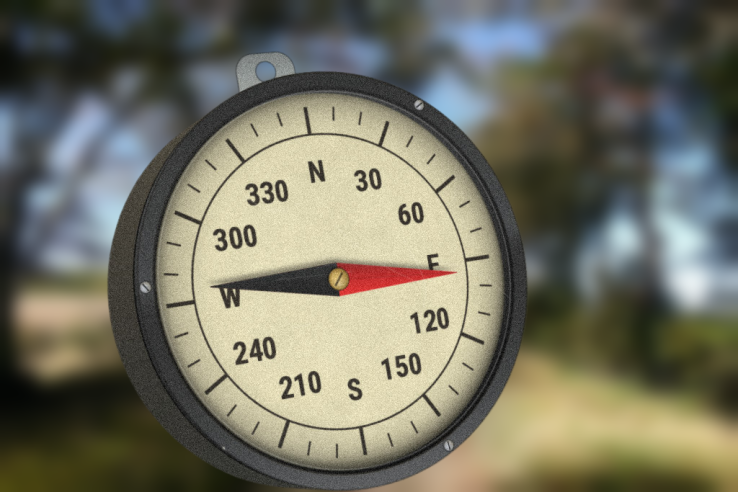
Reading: 95 °
